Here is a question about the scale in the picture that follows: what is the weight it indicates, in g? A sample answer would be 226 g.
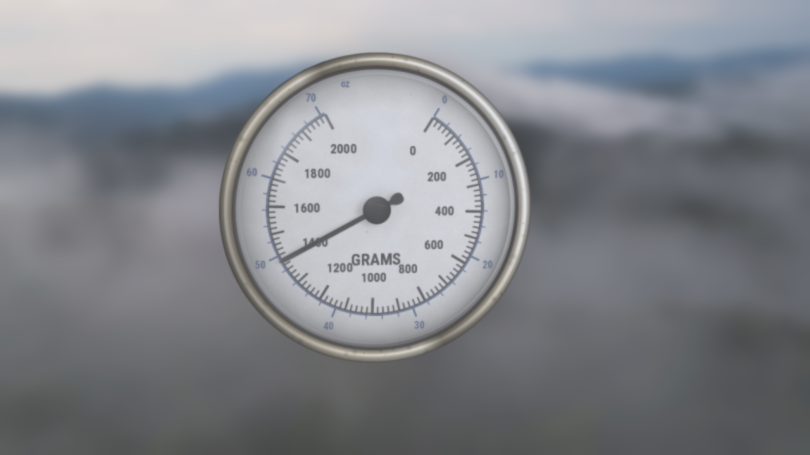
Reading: 1400 g
